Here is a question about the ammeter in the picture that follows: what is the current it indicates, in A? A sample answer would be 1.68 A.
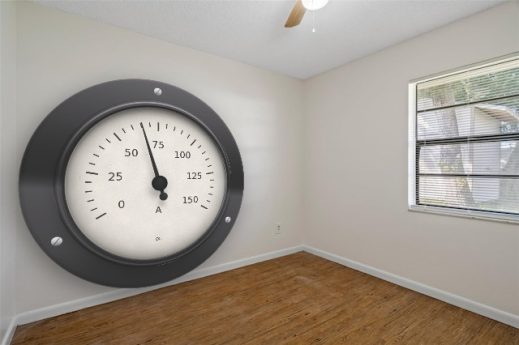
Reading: 65 A
